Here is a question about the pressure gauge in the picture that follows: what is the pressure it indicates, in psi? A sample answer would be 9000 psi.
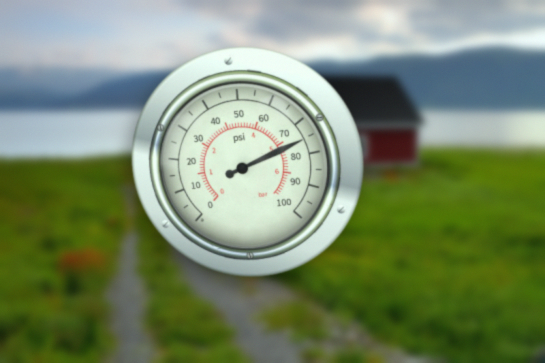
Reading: 75 psi
